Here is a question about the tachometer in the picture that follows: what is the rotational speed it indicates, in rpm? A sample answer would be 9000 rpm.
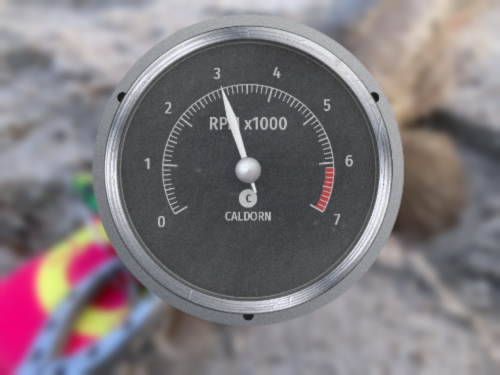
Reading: 3000 rpm
